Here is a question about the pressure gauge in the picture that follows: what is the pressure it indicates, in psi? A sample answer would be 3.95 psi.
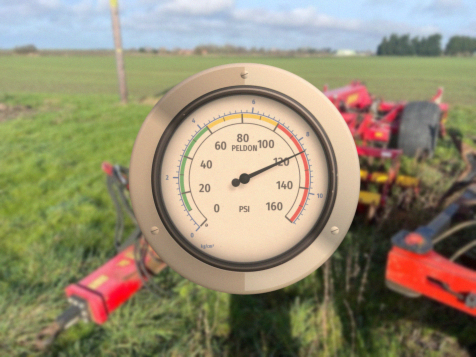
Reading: 120 psi
